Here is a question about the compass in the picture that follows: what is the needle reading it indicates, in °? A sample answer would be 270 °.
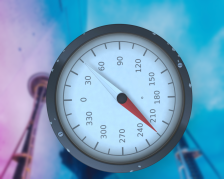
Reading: 225 °
